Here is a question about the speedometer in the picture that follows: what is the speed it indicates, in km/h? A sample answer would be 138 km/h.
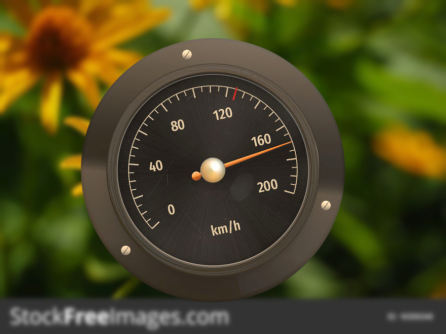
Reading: 170 km/h
